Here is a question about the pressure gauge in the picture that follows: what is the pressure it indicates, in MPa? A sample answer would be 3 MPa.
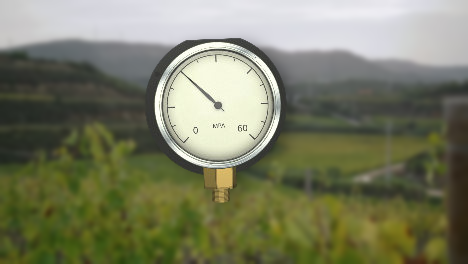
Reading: 20 MPa
